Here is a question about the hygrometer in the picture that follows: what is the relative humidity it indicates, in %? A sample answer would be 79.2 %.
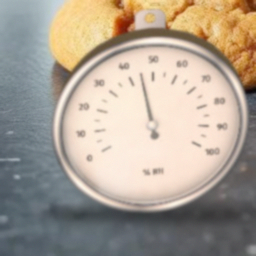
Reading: 45 %
